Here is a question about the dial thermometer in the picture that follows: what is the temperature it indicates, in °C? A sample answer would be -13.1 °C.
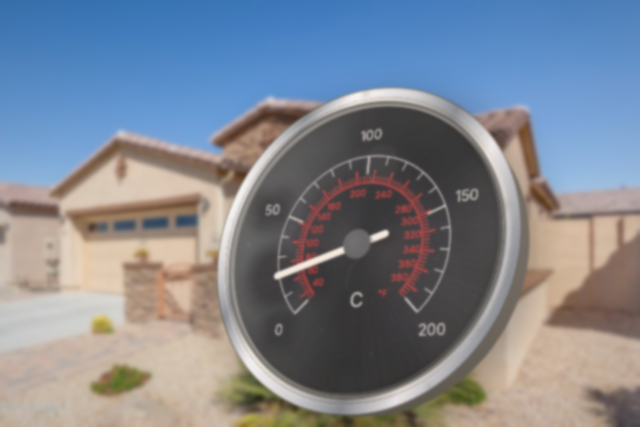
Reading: 20 °C
